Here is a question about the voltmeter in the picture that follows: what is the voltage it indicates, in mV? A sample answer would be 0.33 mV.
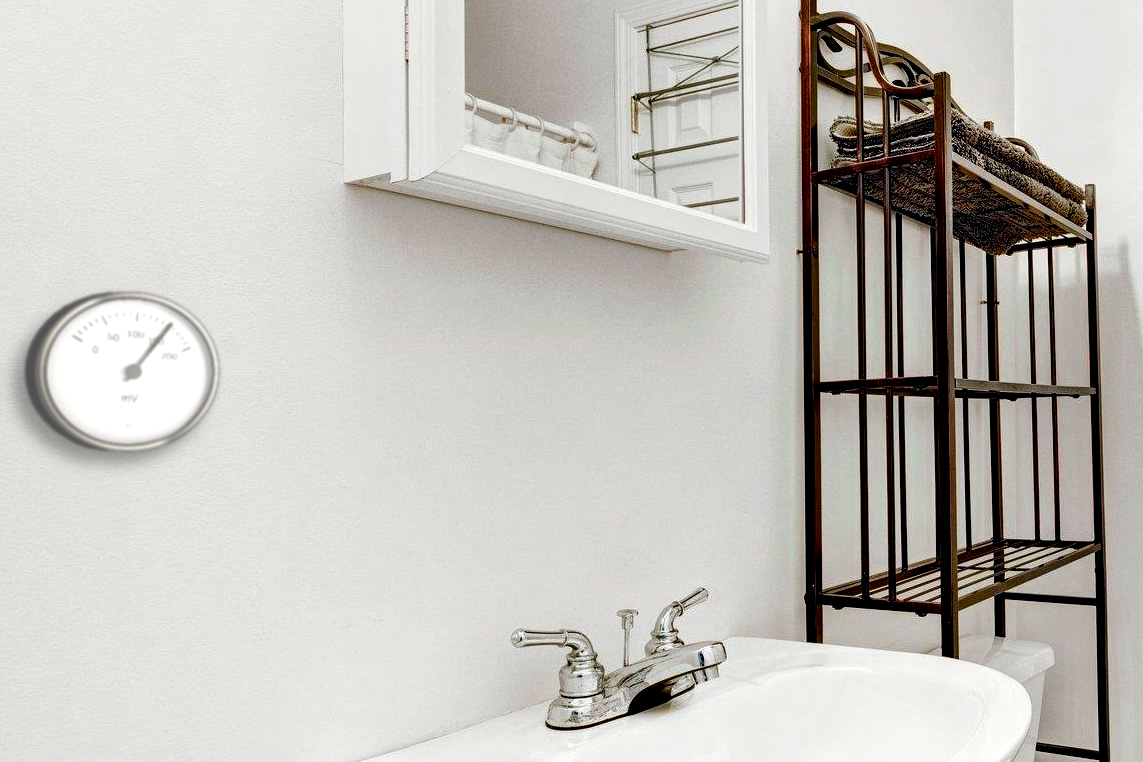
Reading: 150 mV
